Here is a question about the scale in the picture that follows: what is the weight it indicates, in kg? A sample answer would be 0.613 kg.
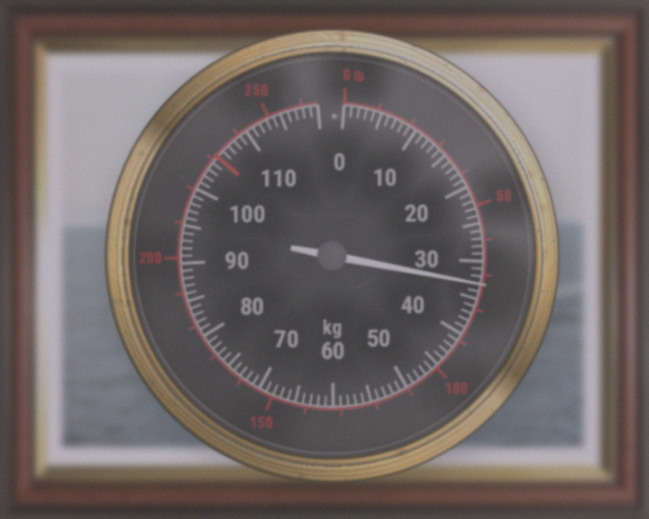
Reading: 33 kg
